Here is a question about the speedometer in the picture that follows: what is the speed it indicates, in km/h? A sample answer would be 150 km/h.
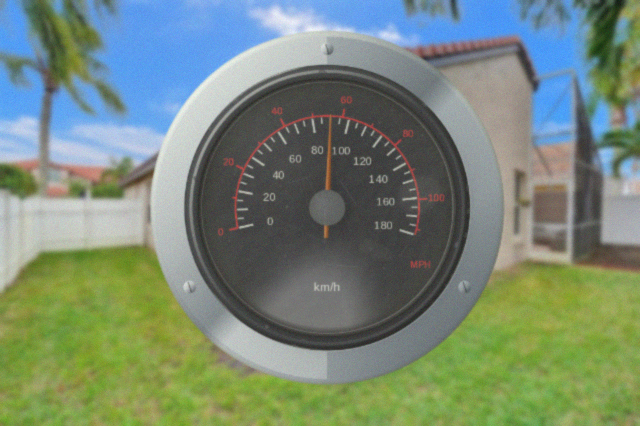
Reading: 90 km/h
